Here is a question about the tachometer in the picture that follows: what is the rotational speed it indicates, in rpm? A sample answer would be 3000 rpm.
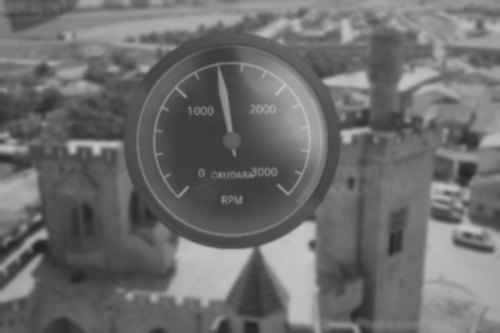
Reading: 1400 rpm
